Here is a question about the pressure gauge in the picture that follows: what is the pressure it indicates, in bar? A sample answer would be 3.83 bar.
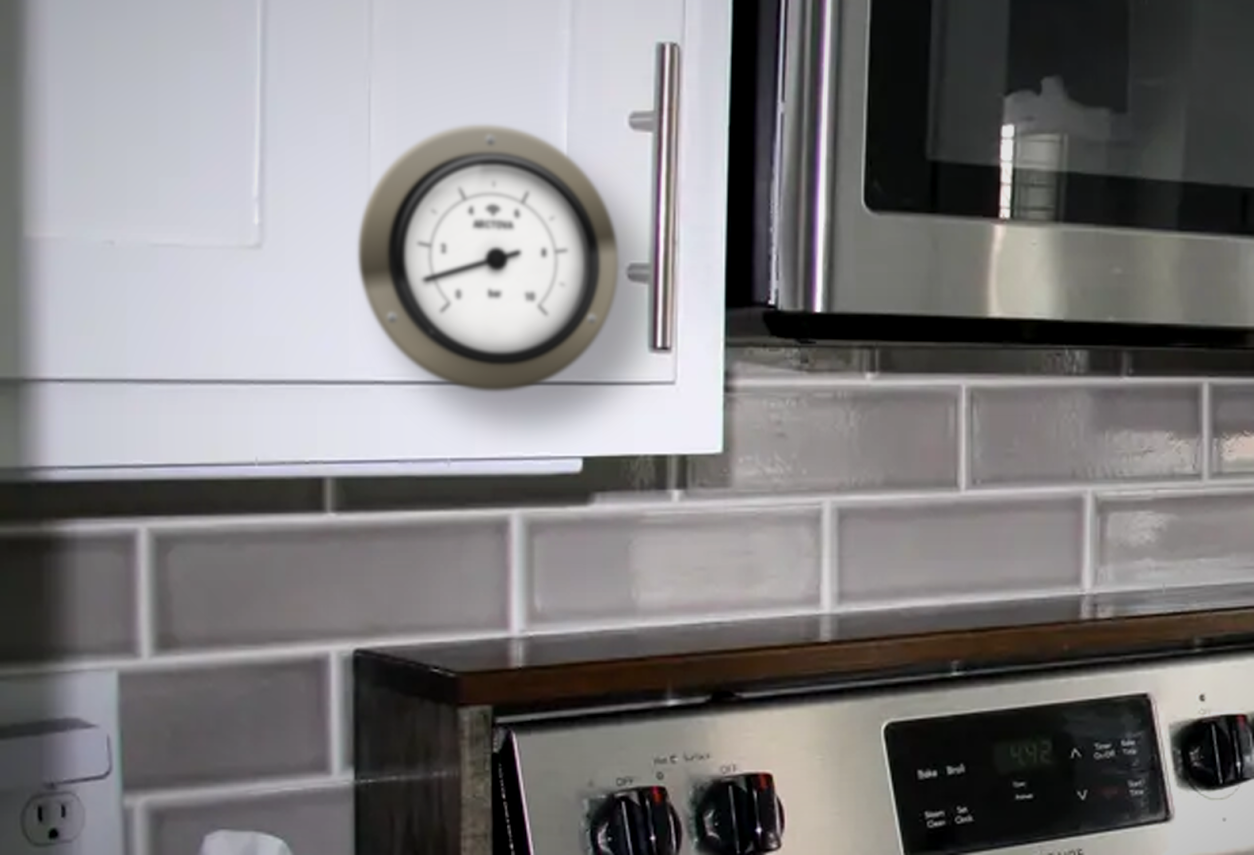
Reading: 1 bar
